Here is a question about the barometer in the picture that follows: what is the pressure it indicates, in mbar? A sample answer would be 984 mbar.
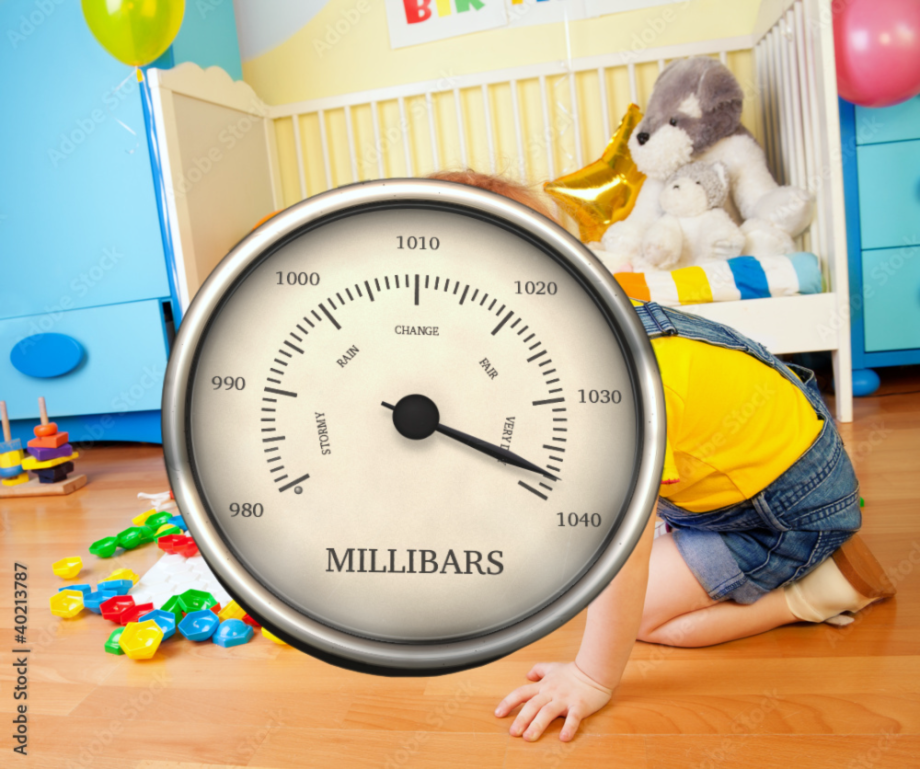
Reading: 1038 mbar
